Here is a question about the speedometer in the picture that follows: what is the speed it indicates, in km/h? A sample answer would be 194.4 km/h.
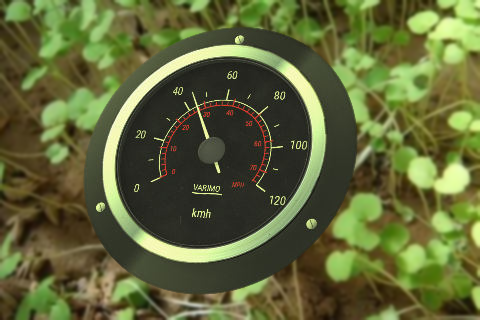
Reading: 45 km/h
